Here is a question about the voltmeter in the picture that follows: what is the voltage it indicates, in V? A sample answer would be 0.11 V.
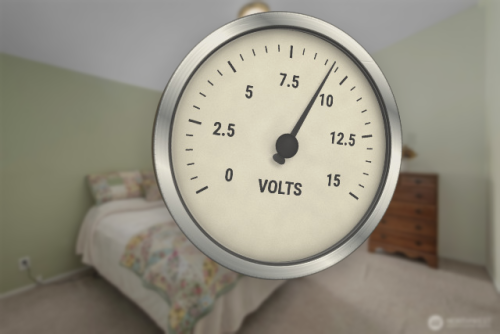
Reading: 9.25 V
